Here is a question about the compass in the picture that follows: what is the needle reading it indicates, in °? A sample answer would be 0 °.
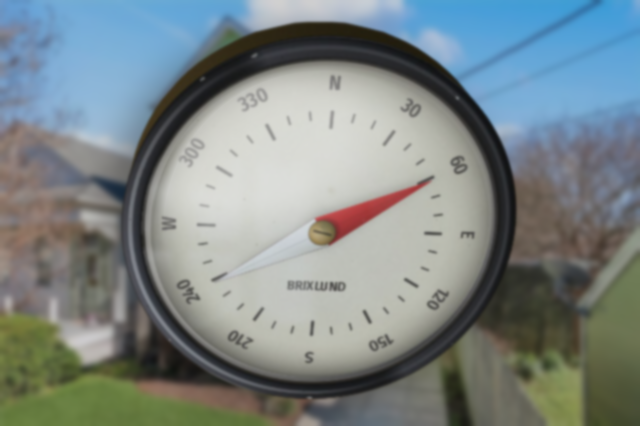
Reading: 60 °
